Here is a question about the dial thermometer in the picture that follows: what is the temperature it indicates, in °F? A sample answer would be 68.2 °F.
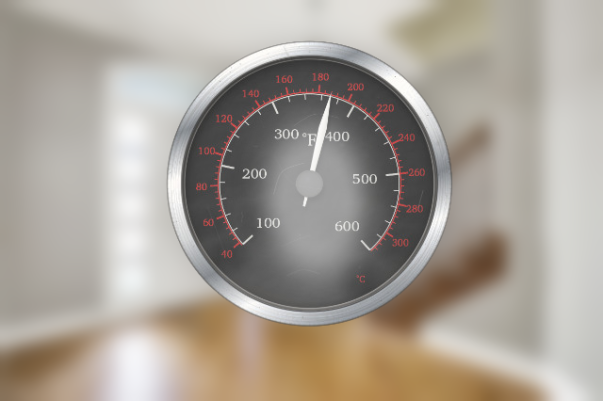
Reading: 370 °F
